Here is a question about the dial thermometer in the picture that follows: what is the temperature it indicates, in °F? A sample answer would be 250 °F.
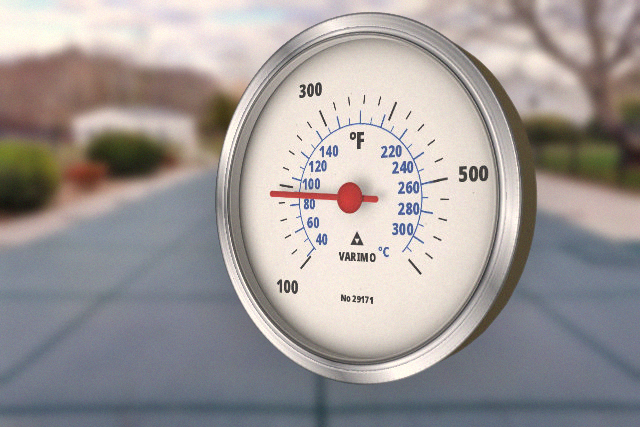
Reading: 190 °F
